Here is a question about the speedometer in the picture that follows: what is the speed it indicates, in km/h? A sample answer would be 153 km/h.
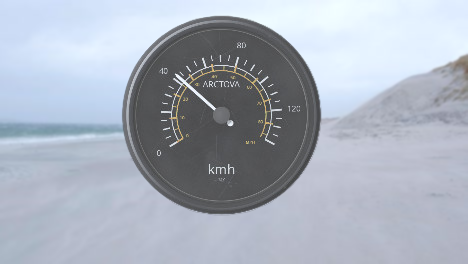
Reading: 42.5 km/h
